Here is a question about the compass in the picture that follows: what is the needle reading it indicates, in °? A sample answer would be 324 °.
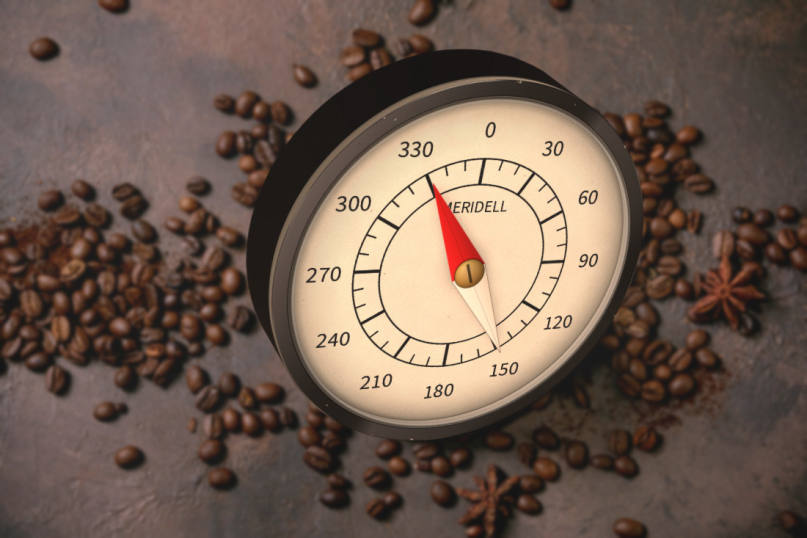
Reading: 330 °
